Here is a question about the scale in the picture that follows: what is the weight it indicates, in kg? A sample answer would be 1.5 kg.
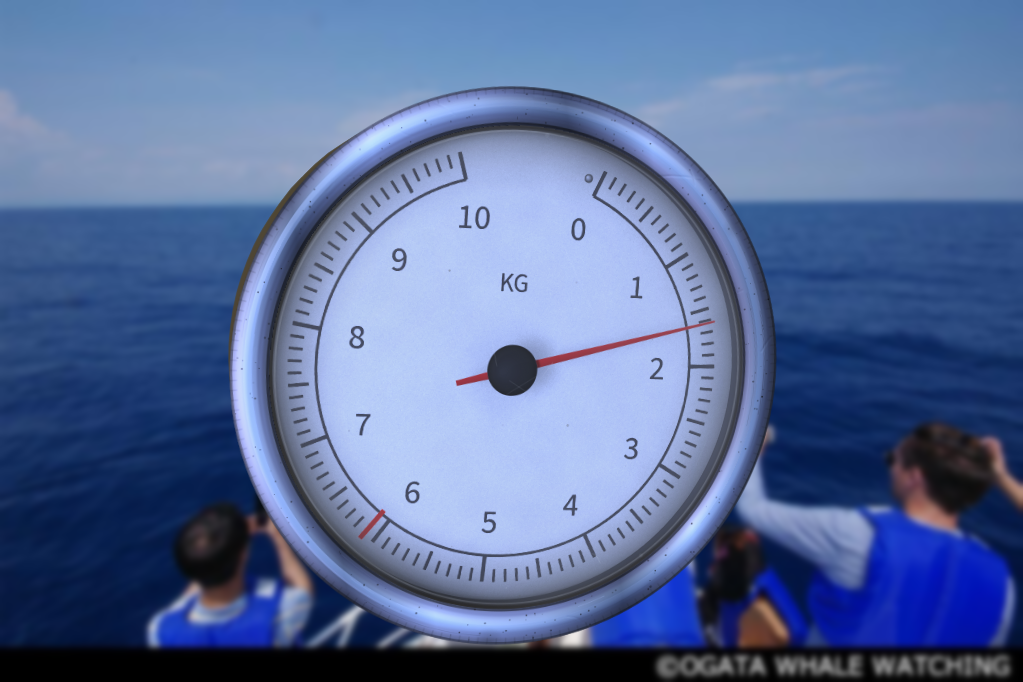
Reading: 1.6 kg
